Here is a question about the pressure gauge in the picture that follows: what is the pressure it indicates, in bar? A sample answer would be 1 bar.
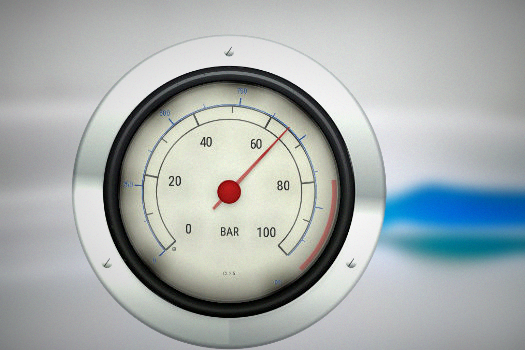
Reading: 65 bar
